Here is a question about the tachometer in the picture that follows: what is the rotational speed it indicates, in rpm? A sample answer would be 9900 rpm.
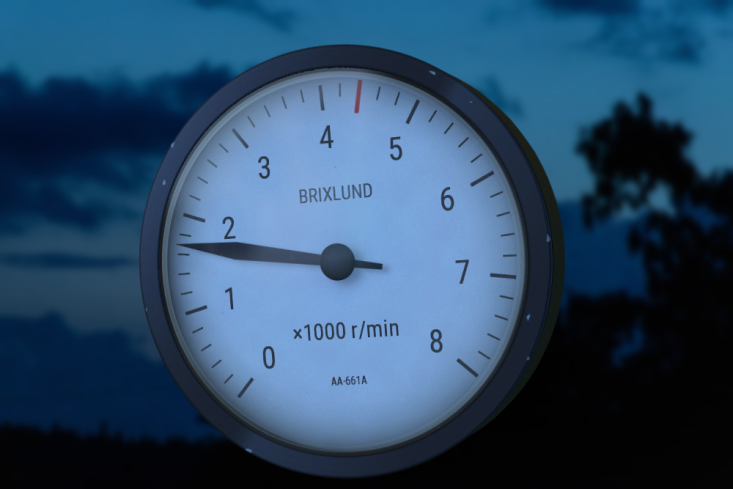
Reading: 1700 rpm
